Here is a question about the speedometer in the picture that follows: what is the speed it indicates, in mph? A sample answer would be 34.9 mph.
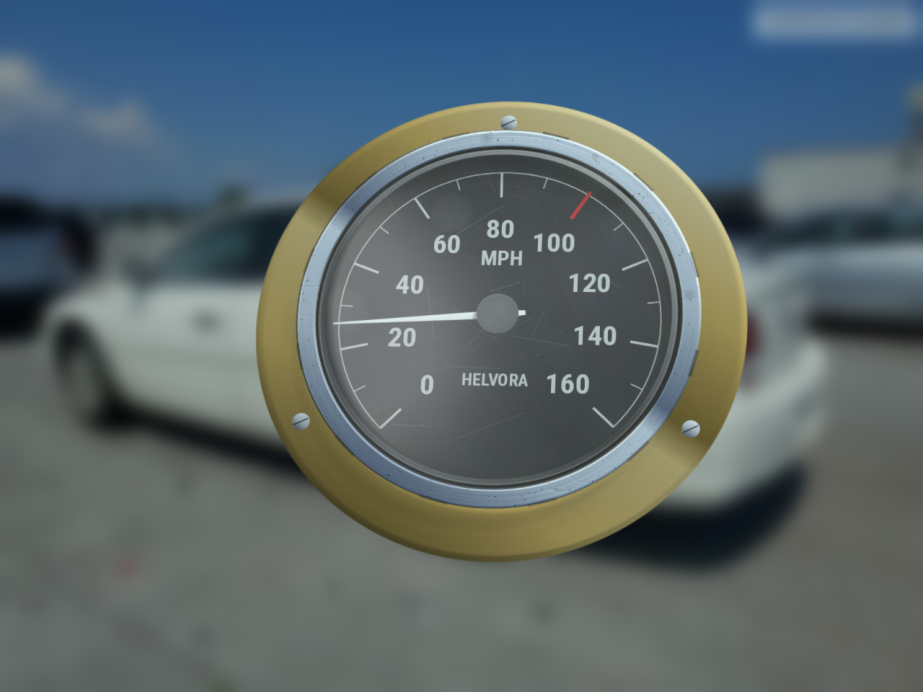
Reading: 25 mph
